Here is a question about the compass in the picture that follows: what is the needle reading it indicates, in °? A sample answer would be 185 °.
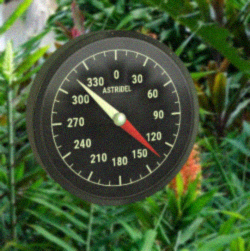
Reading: 135 °
